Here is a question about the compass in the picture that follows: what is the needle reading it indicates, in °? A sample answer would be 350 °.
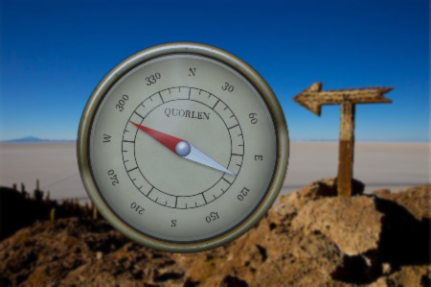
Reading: 290 °
